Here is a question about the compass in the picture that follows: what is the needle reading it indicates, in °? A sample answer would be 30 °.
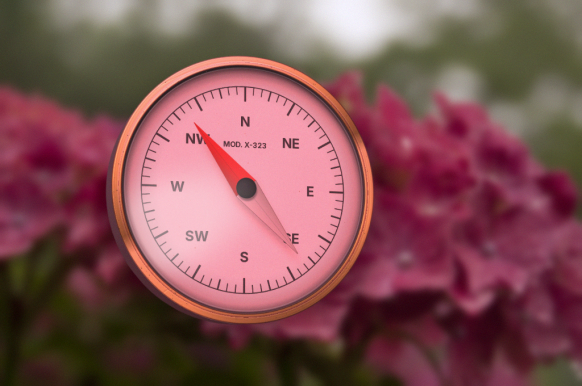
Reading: 320 °
